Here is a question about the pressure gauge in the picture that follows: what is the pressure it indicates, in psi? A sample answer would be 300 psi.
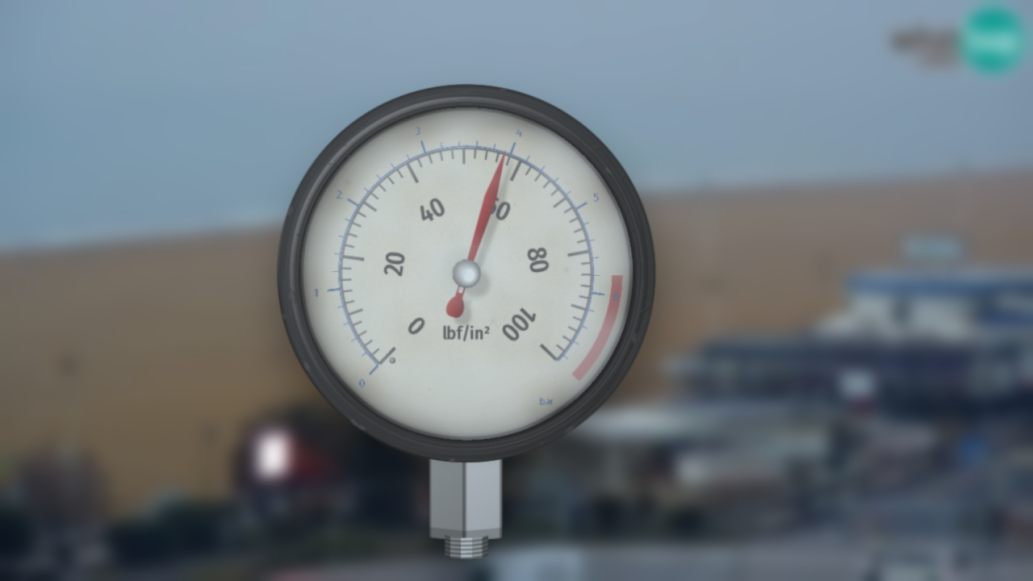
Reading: 57 psi
